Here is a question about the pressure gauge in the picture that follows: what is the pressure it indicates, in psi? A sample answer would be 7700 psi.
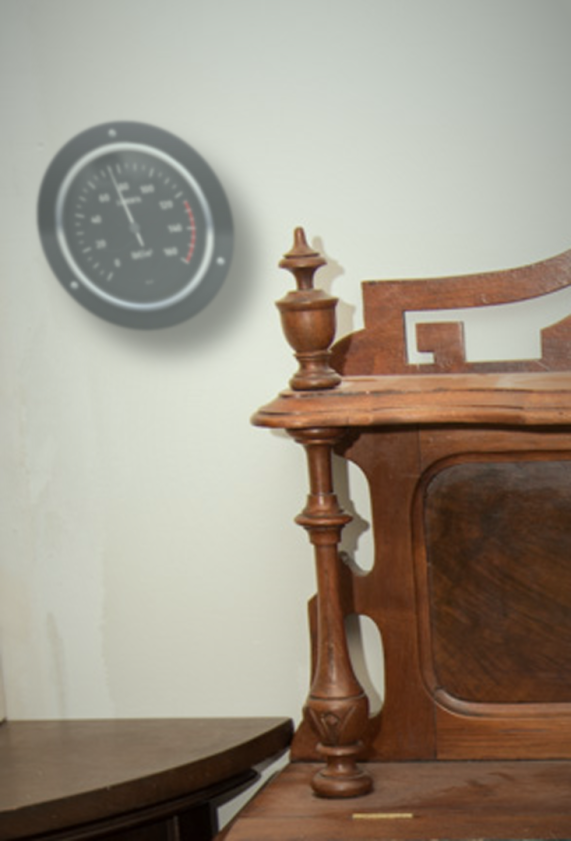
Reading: 75 psi
